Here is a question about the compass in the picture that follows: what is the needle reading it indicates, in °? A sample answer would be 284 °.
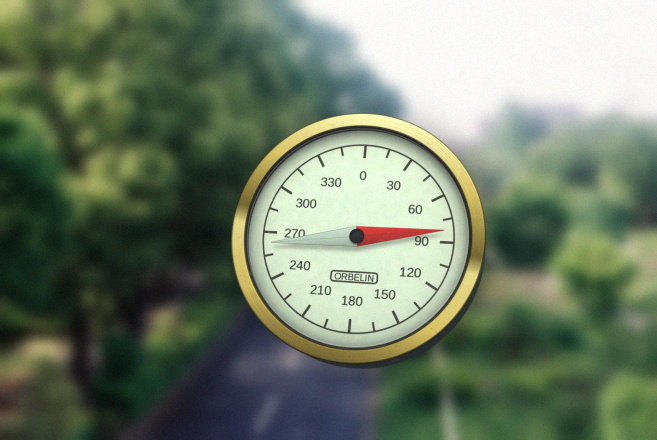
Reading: 82.5 °
